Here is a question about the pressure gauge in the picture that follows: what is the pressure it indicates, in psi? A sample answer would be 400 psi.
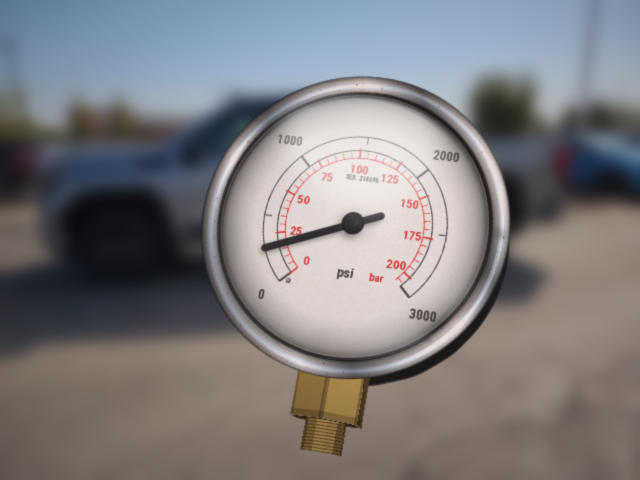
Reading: 250 psi
